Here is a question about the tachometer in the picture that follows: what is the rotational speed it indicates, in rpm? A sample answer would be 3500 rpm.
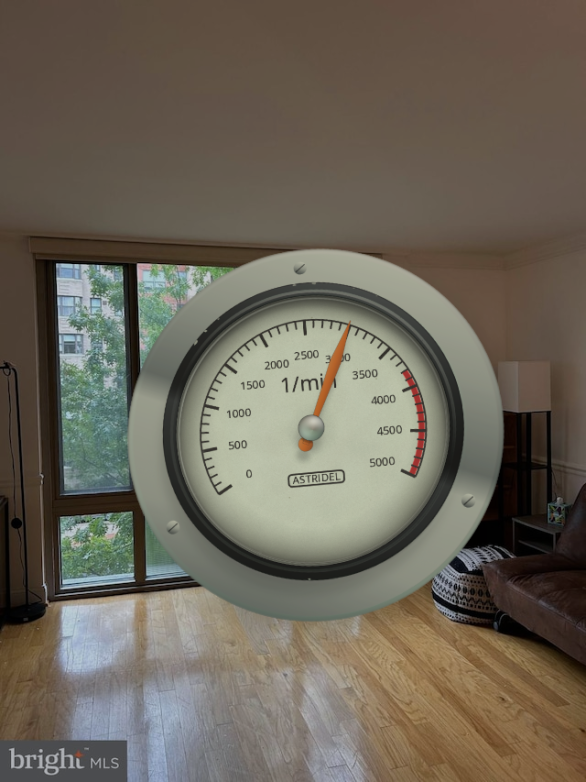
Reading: 3000 rpm
